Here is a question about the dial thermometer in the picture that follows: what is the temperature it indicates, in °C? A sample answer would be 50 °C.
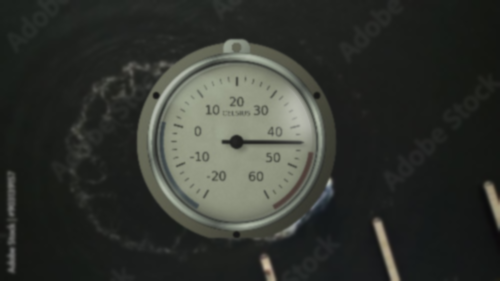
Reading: 44 °C
